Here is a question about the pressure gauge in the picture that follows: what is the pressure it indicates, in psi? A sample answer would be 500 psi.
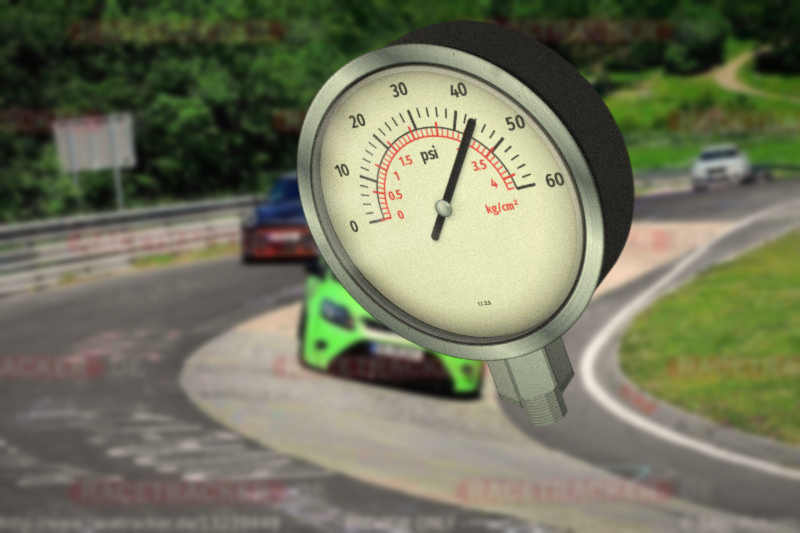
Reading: 44 psi
